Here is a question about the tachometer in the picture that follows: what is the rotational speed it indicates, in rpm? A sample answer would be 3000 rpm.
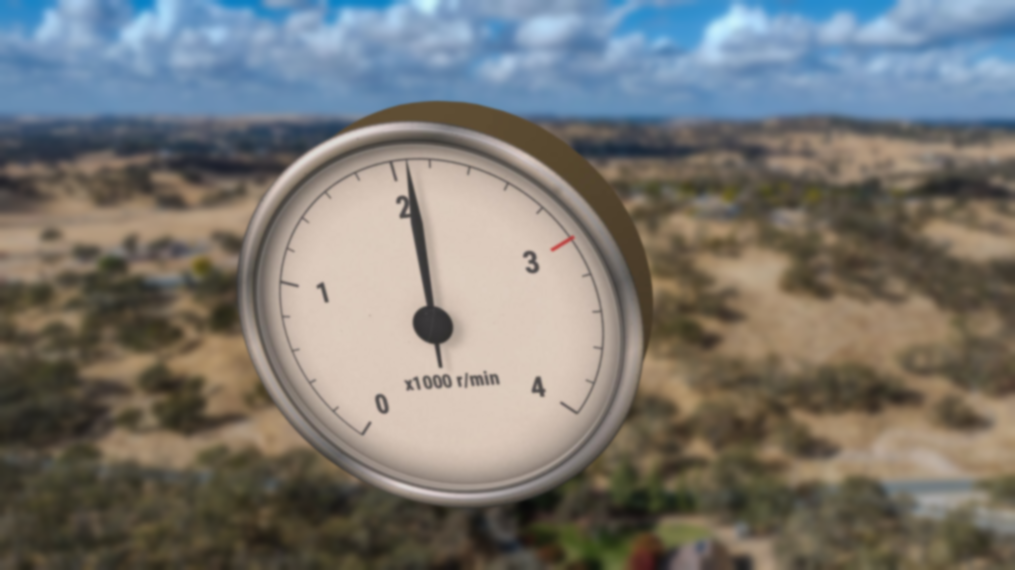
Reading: 2100 rpm
